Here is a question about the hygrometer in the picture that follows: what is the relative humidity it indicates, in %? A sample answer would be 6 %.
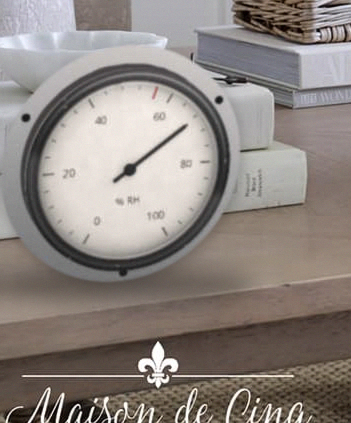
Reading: 68 %
